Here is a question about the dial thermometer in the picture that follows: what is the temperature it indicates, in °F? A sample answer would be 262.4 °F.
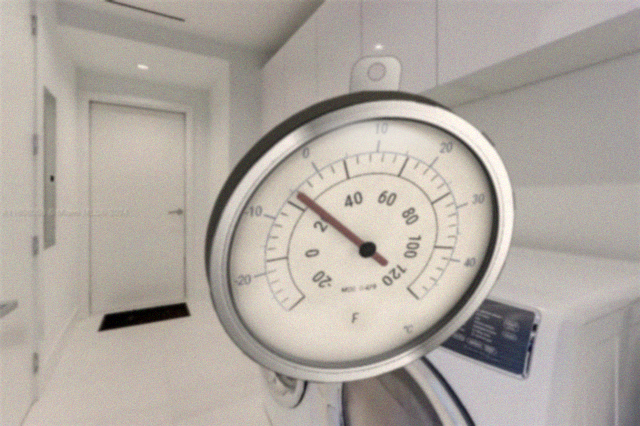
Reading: 24 °F
